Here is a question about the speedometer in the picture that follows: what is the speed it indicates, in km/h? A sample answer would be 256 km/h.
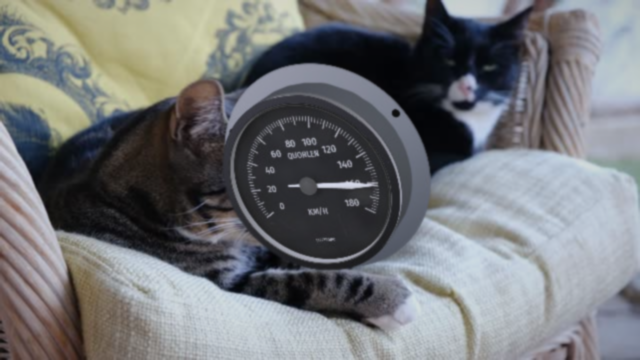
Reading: 160 km/h
